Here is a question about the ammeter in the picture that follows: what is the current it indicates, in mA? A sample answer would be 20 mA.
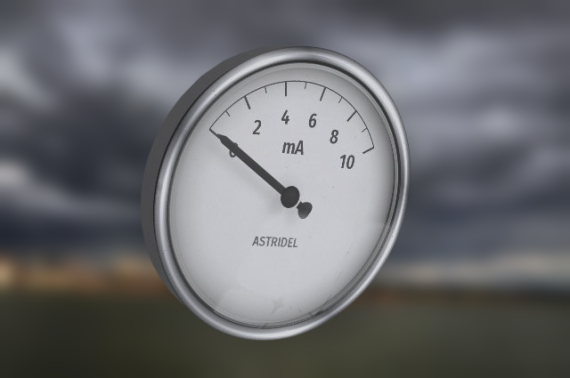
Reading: 0 mA
